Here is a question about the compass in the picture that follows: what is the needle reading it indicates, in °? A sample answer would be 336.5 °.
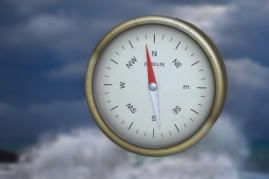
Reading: 350 °
